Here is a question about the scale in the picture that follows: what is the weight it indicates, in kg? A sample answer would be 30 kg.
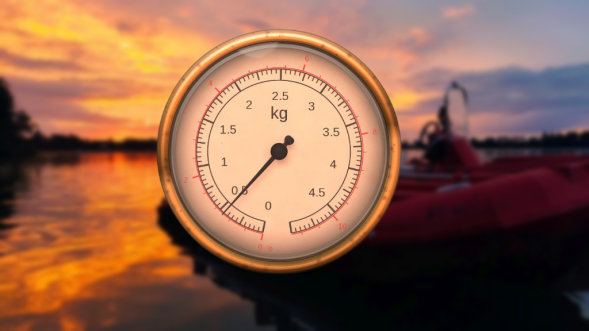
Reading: 0.45 kg
